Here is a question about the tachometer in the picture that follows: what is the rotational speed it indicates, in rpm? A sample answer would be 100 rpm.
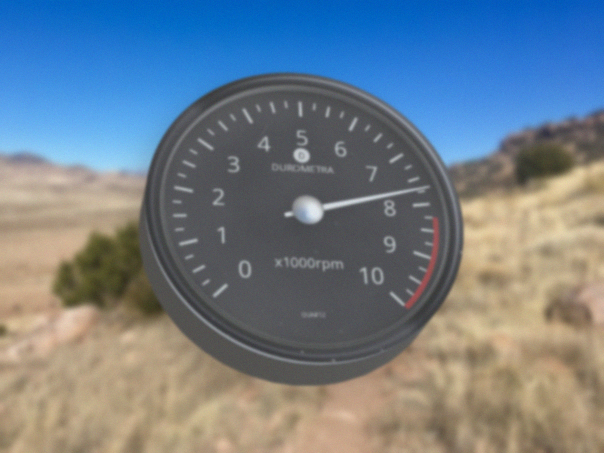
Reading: 7750 rpm
